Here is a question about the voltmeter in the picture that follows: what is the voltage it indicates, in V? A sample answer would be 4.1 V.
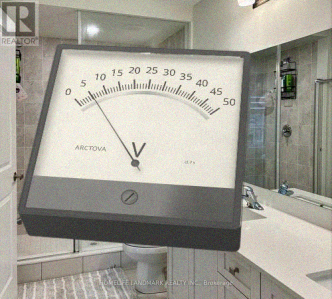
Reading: 5 V
